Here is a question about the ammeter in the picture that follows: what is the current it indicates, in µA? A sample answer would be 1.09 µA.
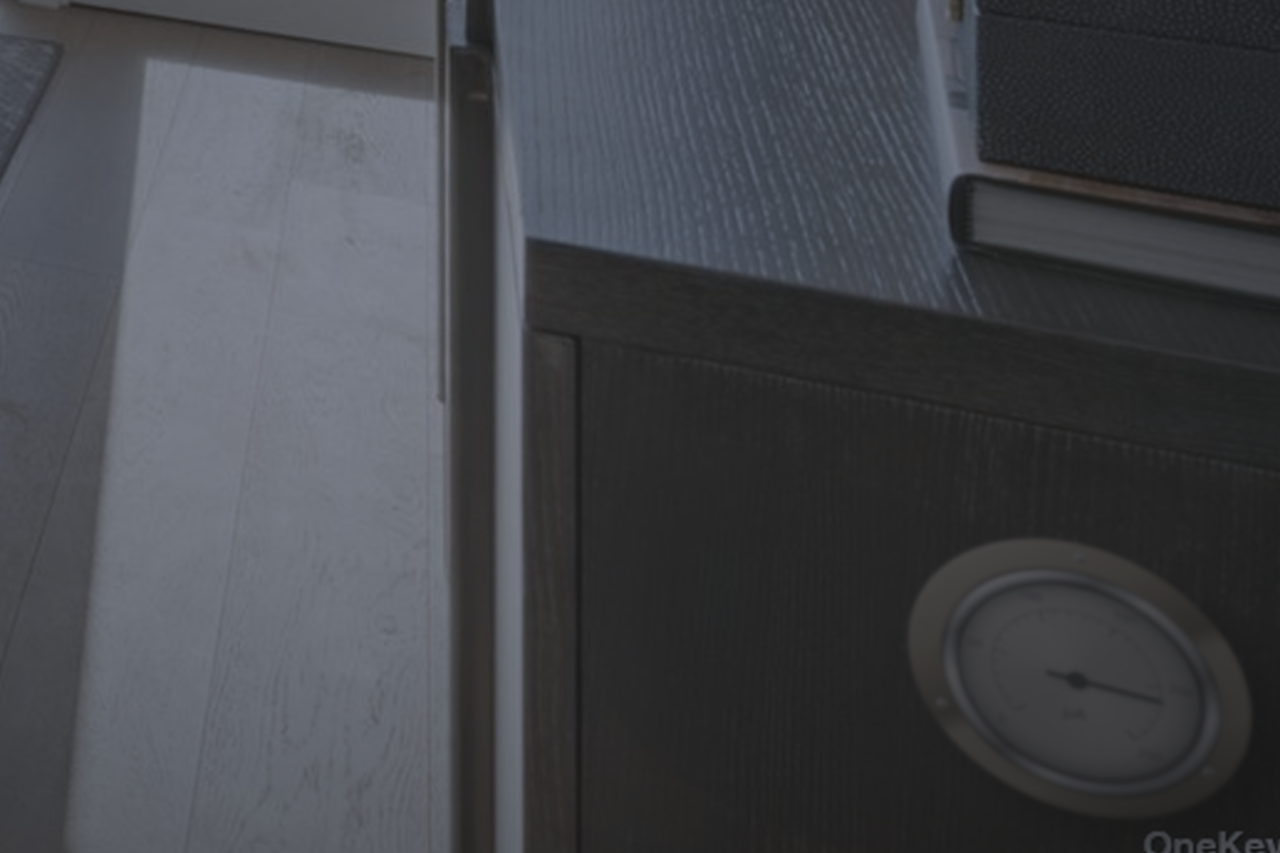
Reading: 210 µA
